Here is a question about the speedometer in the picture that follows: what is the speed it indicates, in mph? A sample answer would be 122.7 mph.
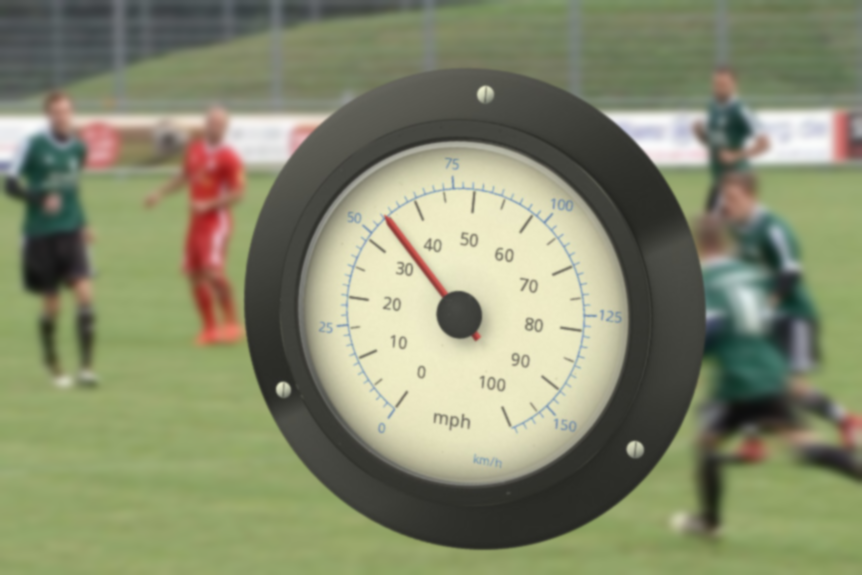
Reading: 35 mph
